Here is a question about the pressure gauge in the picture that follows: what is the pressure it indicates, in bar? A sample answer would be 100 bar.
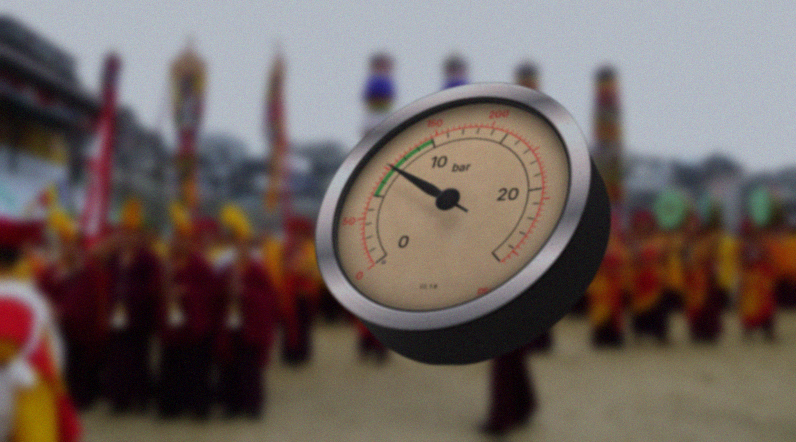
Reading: 7 bar
